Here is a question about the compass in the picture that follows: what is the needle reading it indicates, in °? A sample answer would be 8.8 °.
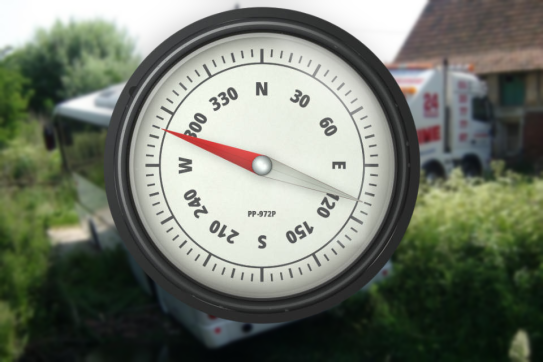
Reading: 290 °
